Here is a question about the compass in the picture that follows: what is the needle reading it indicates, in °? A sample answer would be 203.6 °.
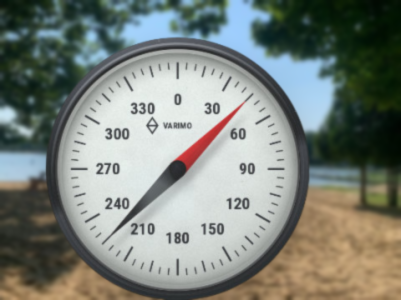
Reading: 45 °
